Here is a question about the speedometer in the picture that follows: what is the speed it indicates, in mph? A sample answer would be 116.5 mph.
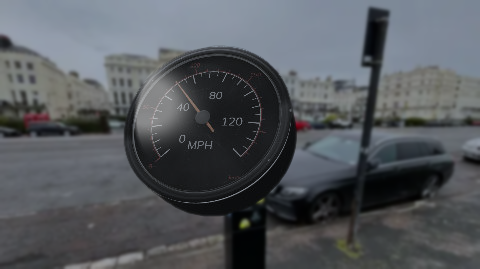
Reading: 50 mph
